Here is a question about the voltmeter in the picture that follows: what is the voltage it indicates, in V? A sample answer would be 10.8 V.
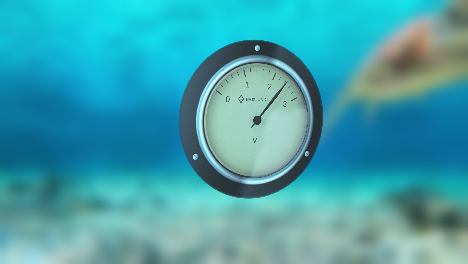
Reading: 2.4 V
